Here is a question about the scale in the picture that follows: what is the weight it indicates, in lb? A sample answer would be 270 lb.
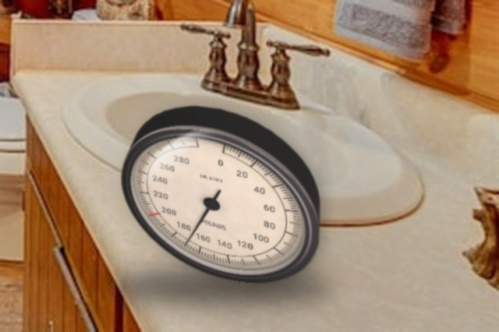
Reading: 170 lb
